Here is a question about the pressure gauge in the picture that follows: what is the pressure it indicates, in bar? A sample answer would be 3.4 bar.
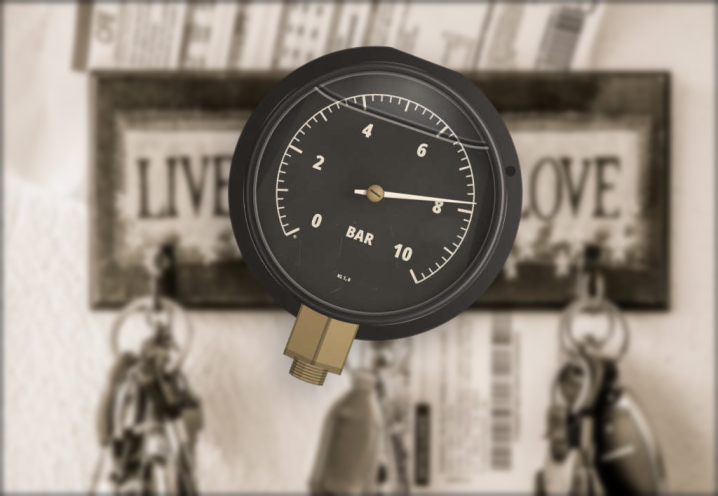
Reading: 7.8 bar
